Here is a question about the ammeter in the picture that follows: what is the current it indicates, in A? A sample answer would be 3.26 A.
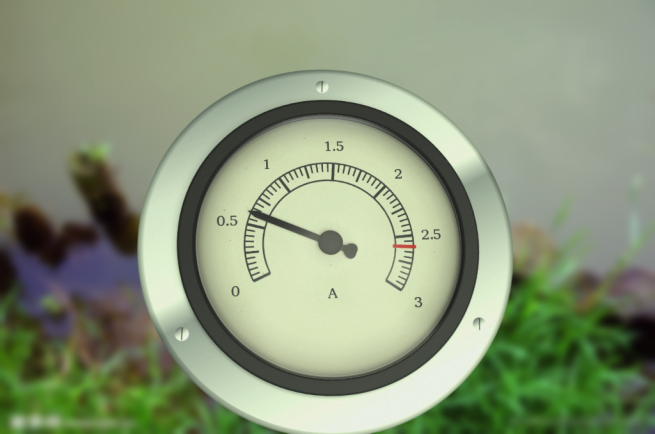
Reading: 0.6 A
